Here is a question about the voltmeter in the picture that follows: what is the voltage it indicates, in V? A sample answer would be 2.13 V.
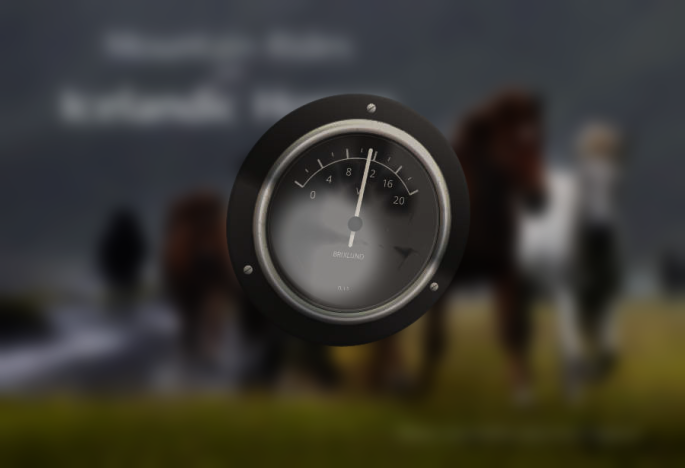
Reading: 11 V
